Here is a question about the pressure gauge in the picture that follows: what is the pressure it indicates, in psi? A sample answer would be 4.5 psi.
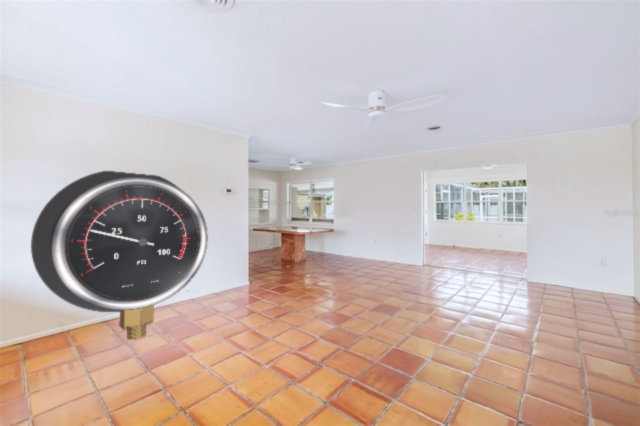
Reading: 20 psi
